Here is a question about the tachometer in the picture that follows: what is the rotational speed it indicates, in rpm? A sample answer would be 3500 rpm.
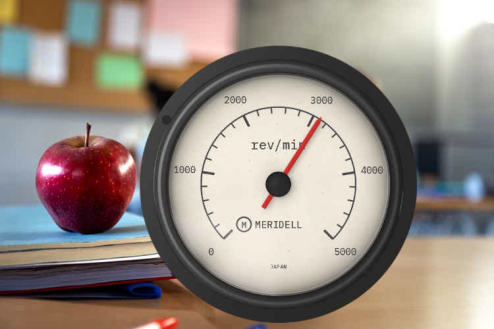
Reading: 3100 rpm
